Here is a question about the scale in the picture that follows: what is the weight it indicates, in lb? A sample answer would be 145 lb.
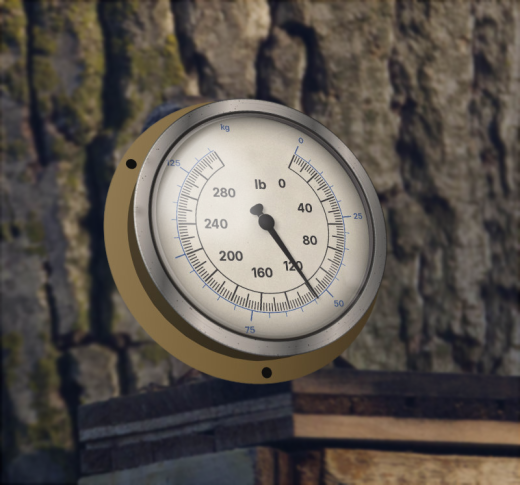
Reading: 120 lb
